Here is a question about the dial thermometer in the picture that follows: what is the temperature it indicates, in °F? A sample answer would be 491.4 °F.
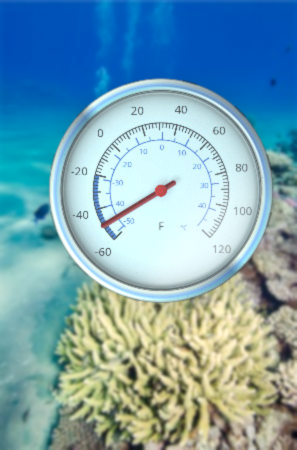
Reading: -50 °F
